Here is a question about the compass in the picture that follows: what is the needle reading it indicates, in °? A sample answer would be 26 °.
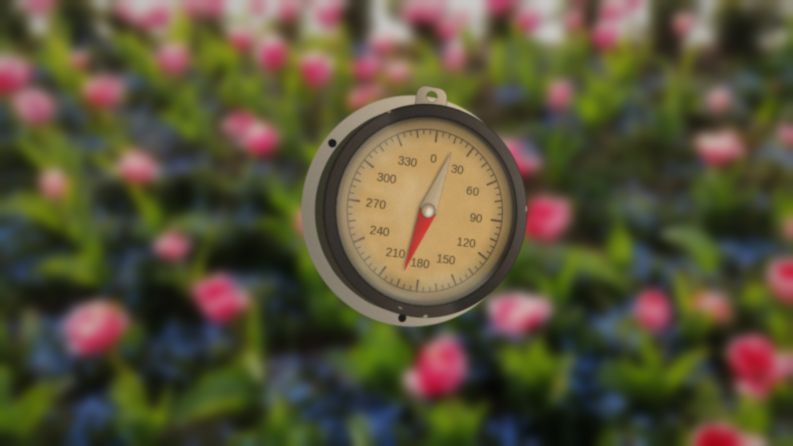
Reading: 195 °
